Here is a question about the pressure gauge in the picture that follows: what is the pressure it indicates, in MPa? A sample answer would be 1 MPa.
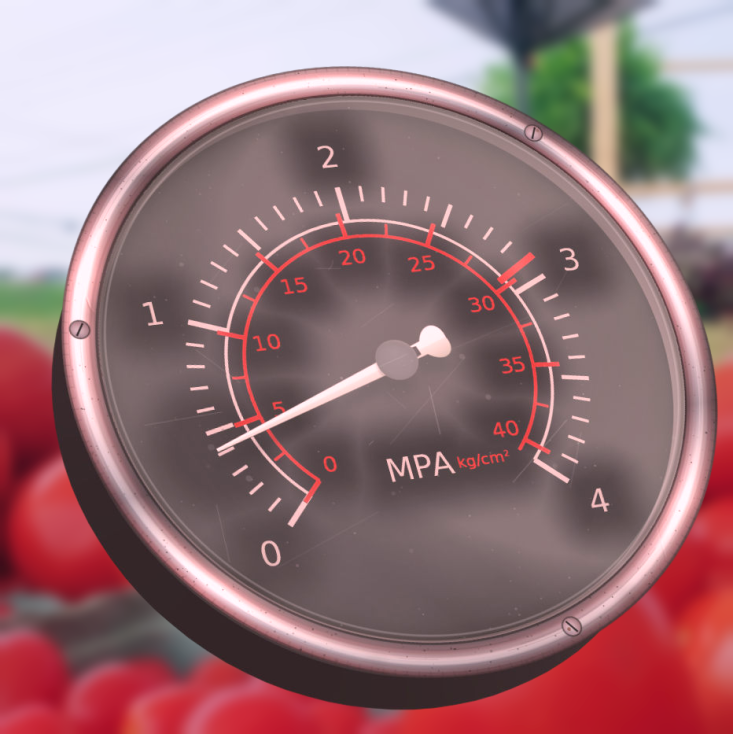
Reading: 0.4 MPa
